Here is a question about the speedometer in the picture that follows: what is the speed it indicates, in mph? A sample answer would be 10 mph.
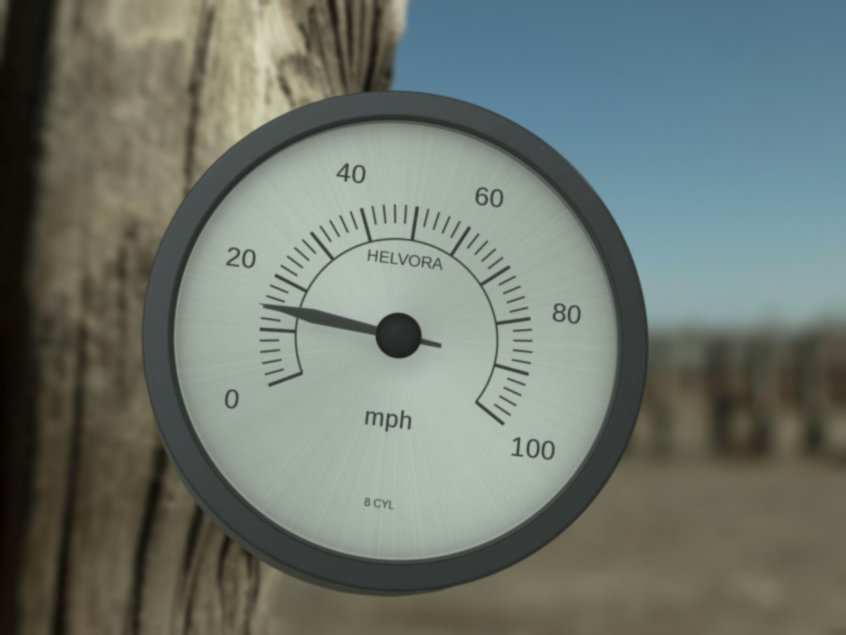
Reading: 14 mph
